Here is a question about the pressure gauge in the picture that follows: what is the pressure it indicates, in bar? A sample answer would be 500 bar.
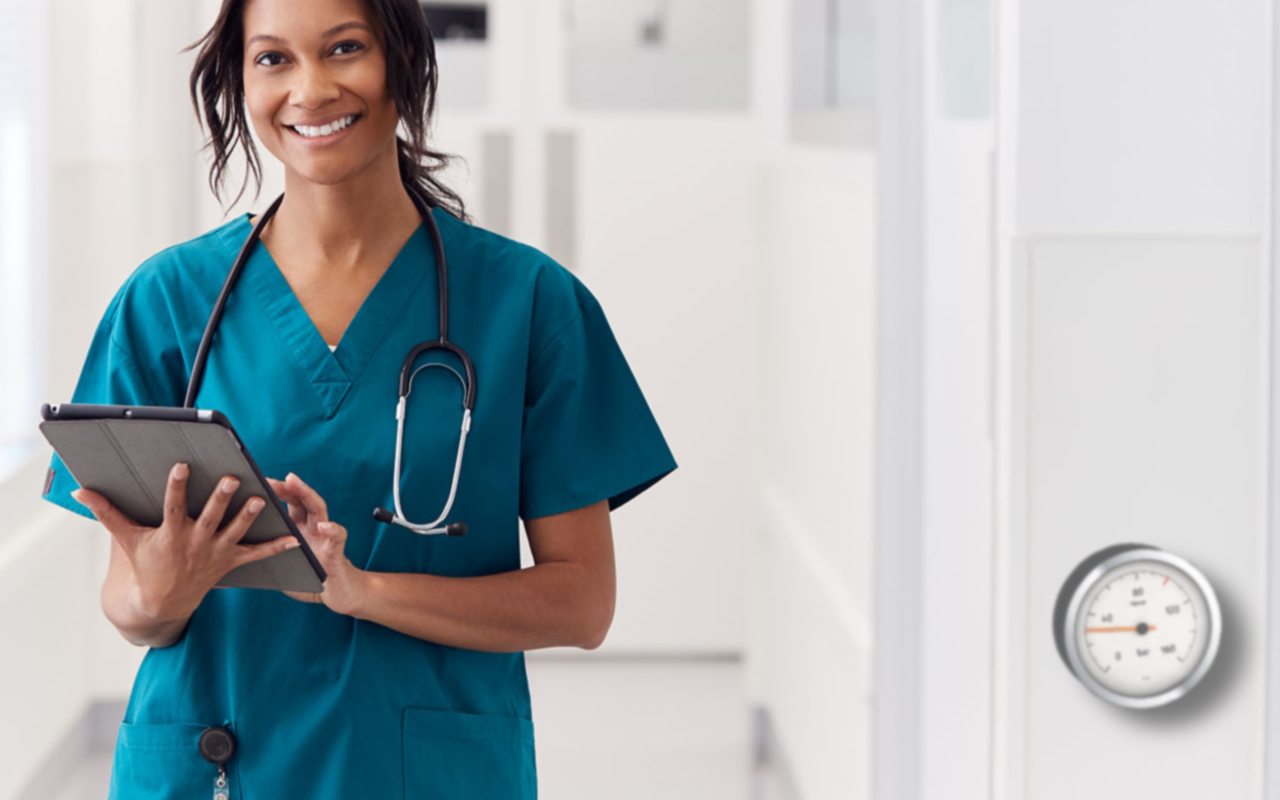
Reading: 30 bar
